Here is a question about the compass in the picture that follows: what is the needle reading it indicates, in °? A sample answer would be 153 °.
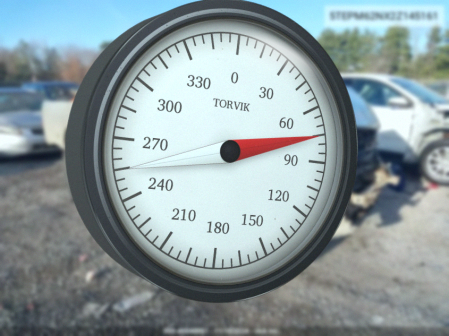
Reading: 75 °
